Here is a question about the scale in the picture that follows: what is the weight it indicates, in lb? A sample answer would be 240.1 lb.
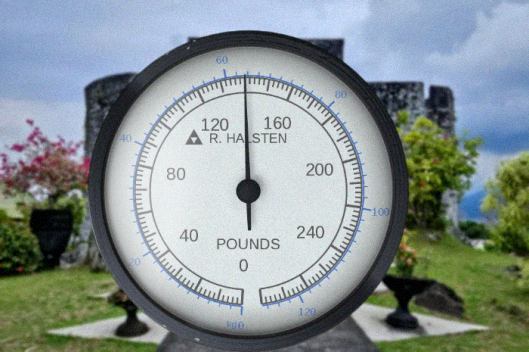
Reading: 140 lb
